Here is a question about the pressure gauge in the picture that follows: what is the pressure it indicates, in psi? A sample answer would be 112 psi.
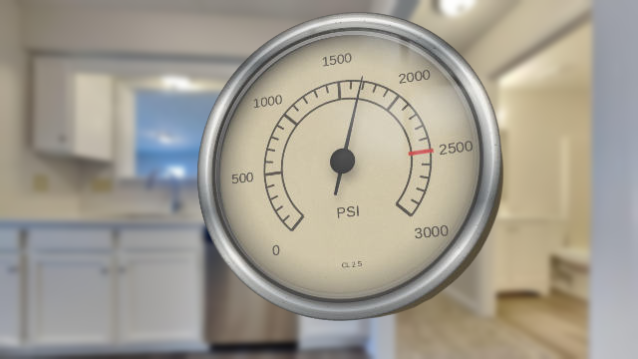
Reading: 1700 psi
